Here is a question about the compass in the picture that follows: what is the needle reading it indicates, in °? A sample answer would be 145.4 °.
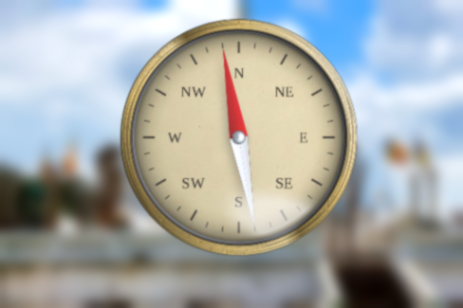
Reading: 350 °
